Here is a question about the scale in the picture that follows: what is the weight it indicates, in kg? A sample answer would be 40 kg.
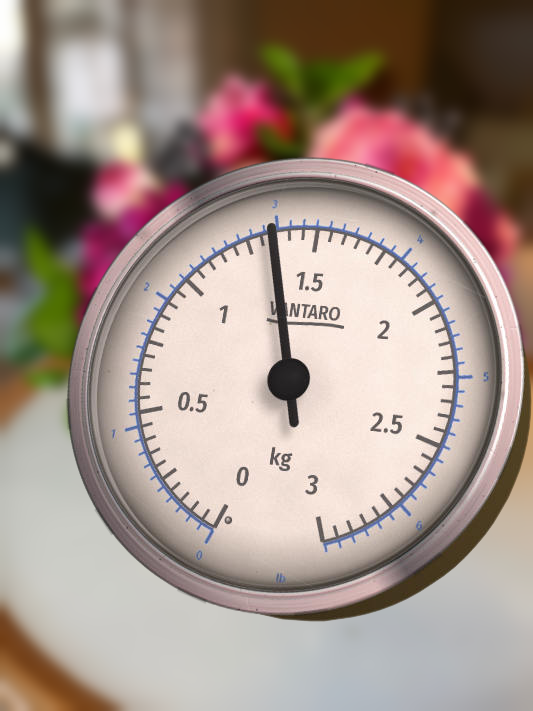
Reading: 1.35 kg
